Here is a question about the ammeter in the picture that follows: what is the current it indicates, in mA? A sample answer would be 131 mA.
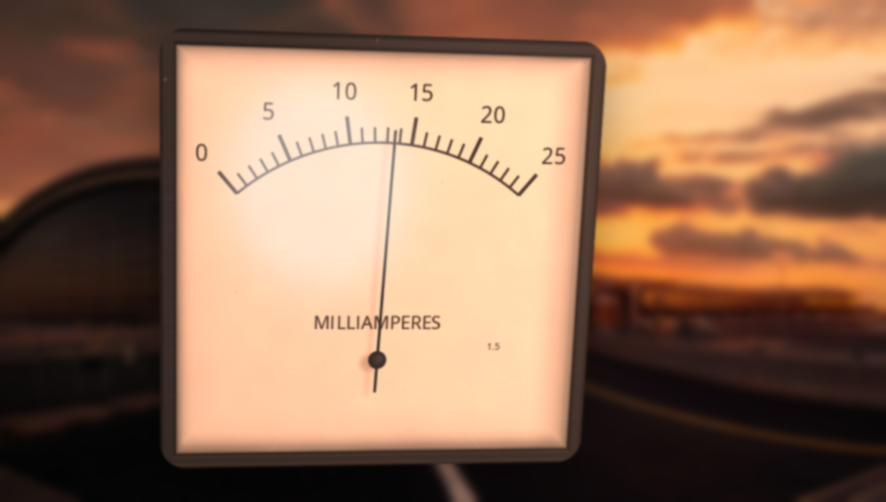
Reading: 13.5 mA
